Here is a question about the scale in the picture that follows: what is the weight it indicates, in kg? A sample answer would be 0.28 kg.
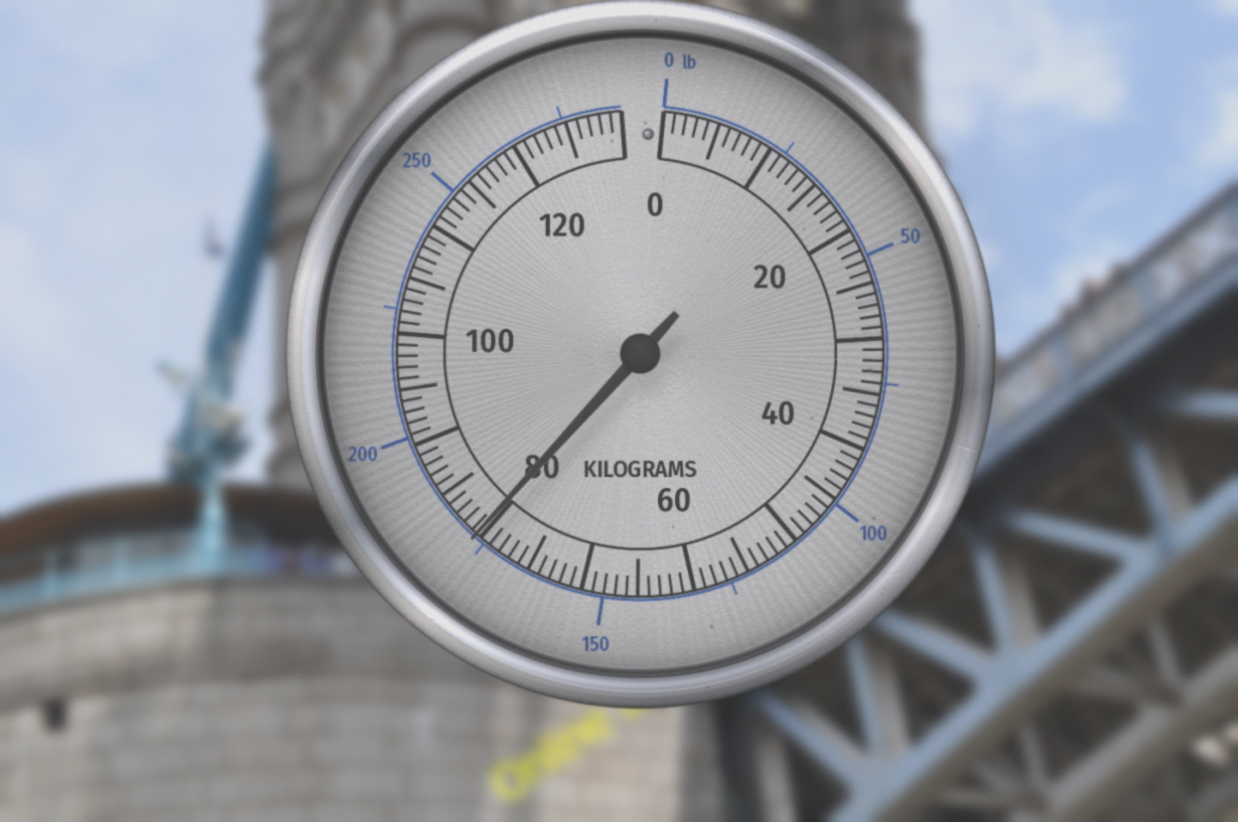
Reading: 80.5 kg
